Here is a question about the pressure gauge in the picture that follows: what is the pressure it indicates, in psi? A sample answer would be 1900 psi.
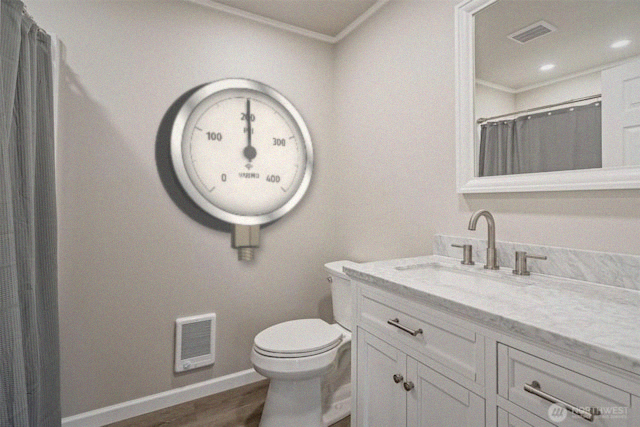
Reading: 200 psi
